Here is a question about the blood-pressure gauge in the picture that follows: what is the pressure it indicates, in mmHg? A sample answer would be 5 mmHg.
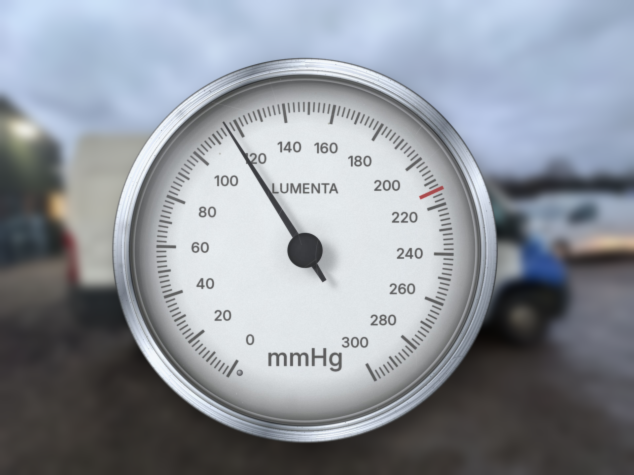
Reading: 116 mmHg
